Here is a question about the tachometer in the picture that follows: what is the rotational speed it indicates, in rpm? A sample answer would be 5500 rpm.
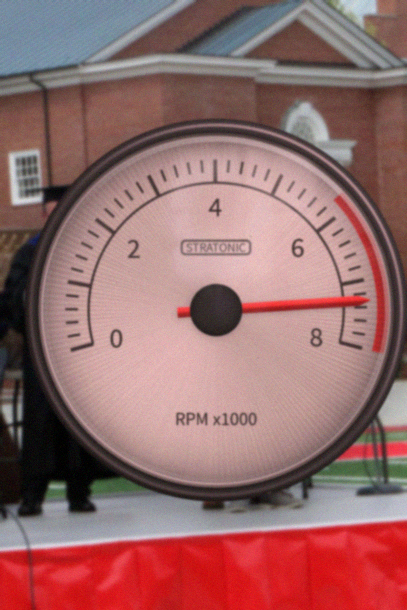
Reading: 7300 rpm
